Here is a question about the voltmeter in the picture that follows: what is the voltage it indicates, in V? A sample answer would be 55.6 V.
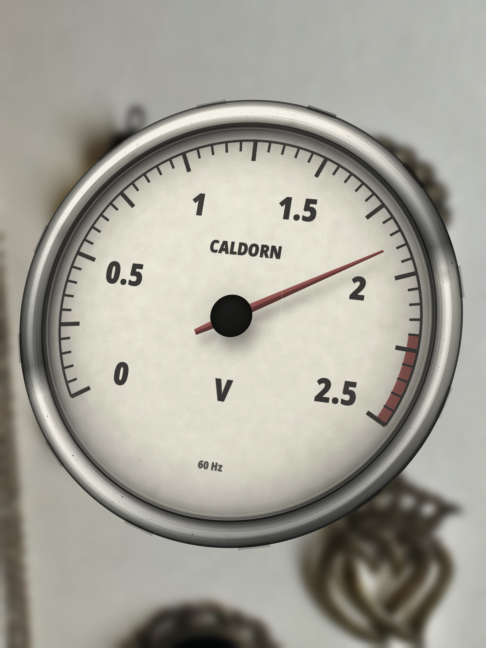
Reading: 1.9 V
